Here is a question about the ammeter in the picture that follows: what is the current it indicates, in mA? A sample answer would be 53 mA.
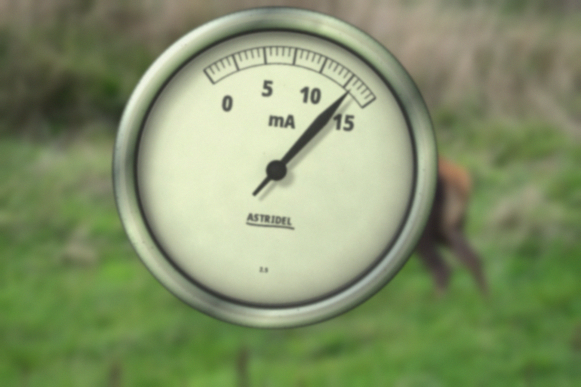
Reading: 13 mA
